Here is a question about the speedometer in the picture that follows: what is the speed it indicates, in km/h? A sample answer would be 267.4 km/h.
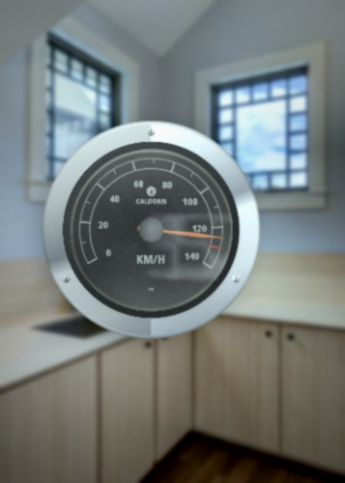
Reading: 125 km/h
